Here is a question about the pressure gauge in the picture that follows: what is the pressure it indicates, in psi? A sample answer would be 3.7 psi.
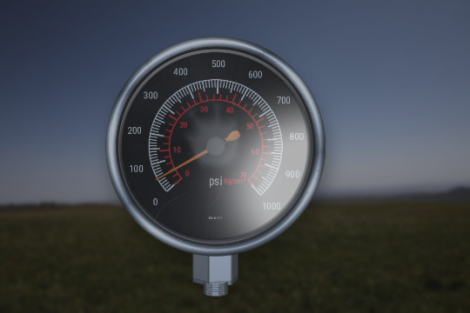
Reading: 50 psi
